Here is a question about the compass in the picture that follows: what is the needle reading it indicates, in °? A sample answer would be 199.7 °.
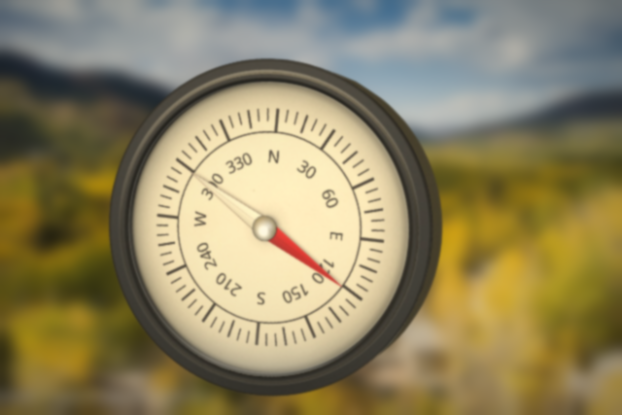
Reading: 120 °
